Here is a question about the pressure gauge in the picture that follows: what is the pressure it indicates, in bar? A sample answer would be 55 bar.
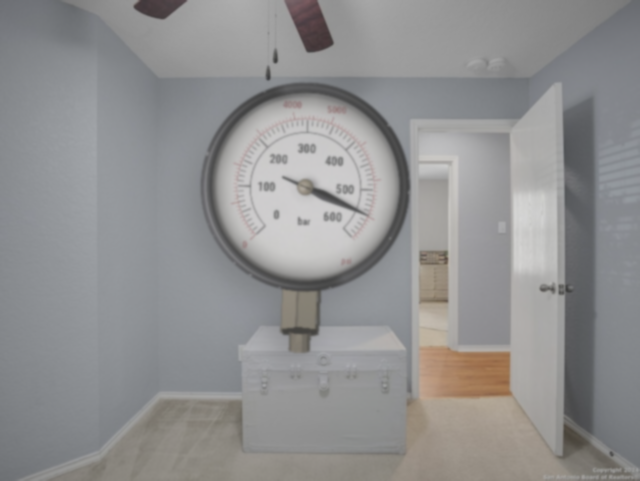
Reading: 550 bar
